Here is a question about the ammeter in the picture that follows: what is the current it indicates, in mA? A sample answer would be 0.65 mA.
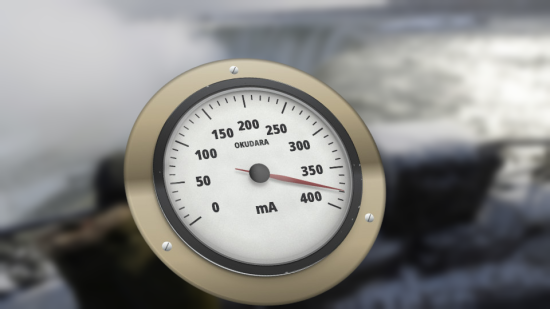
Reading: 380 mA
